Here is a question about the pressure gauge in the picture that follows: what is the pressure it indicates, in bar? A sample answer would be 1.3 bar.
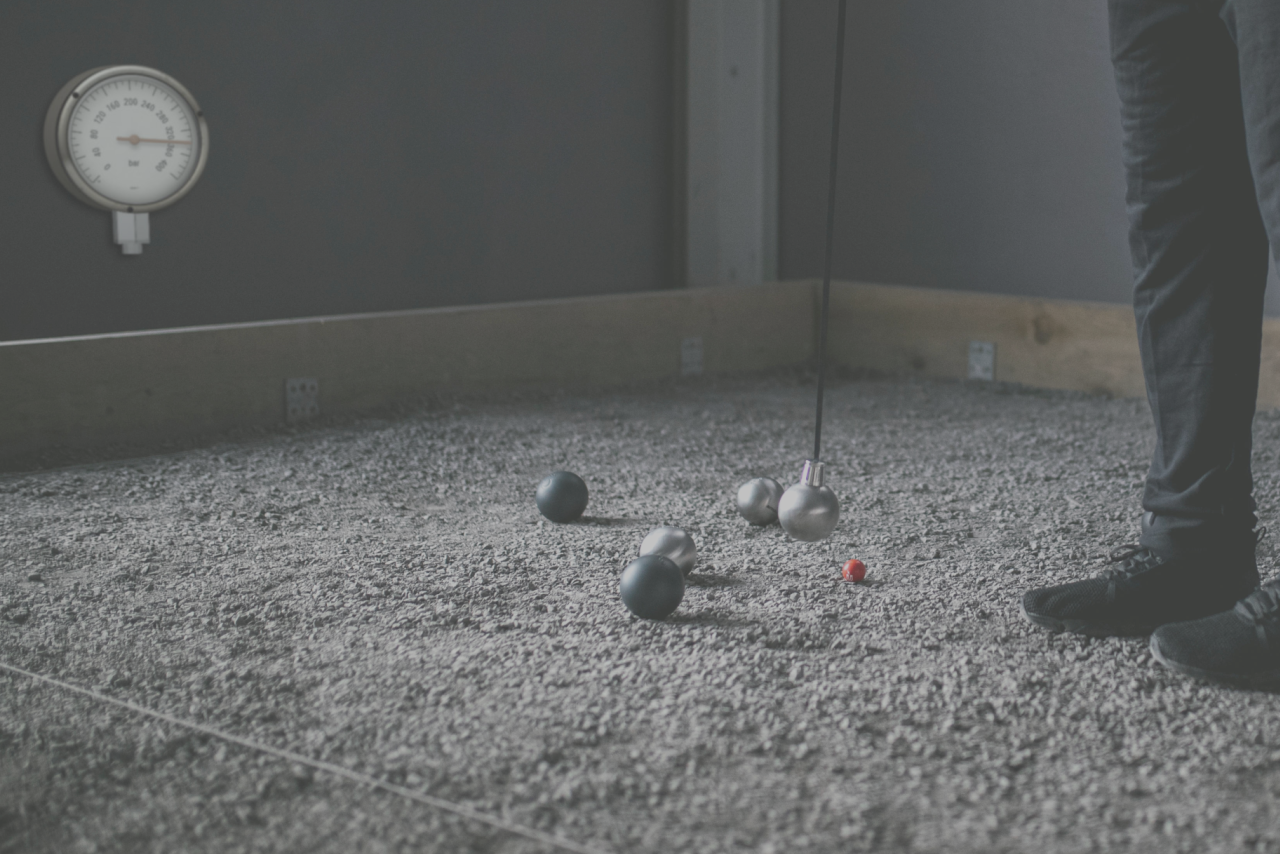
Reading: 340 bar
